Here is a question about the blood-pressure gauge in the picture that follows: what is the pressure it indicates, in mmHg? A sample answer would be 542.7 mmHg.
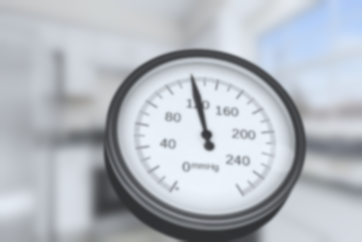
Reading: 120 mmHg
